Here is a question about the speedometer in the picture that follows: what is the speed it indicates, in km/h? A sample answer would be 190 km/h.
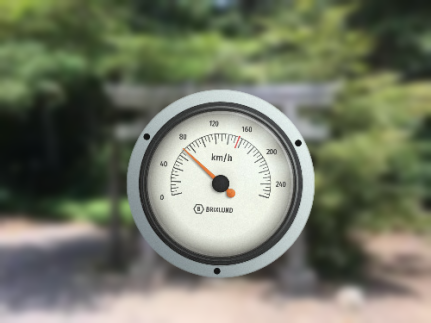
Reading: 70 km/h
